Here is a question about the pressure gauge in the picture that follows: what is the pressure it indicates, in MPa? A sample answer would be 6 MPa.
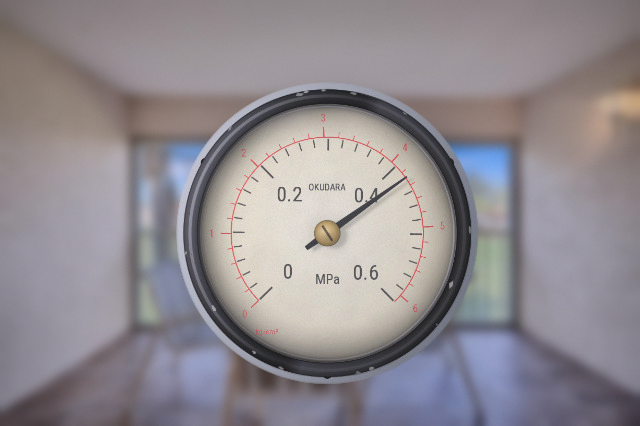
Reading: 0.42 MPa
